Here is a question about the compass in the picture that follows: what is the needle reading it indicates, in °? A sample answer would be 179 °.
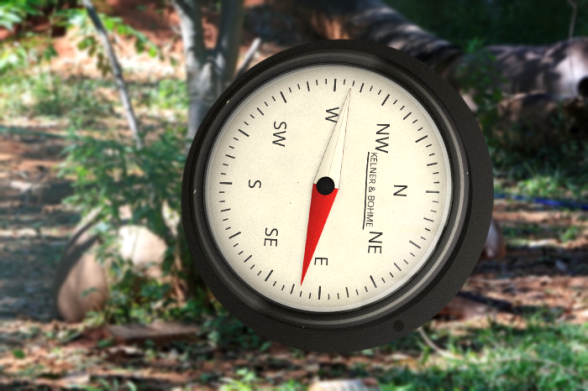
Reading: 100 °
